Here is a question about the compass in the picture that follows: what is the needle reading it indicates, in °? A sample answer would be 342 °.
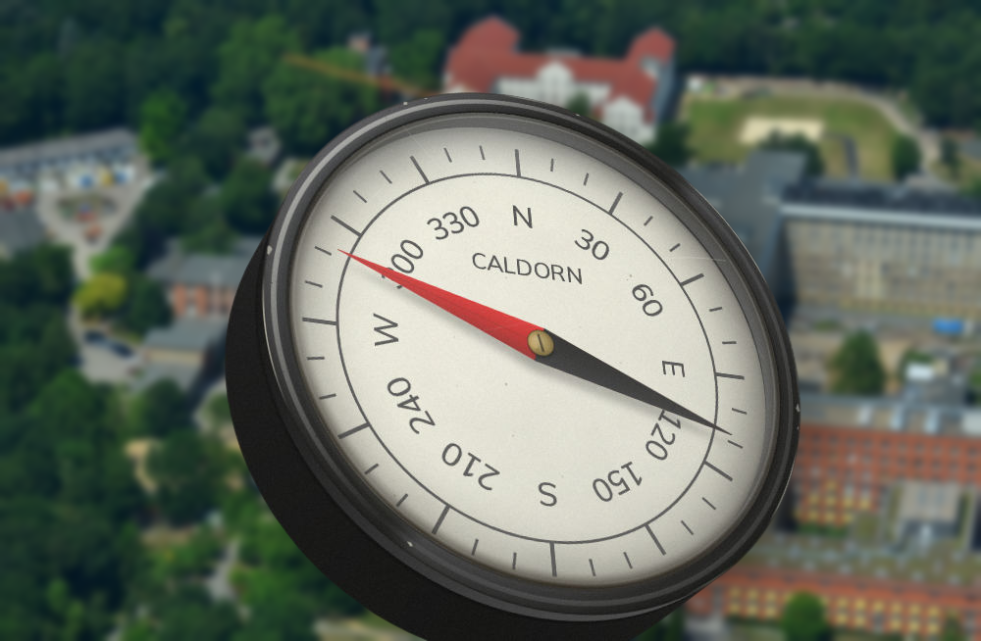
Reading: 290 °
